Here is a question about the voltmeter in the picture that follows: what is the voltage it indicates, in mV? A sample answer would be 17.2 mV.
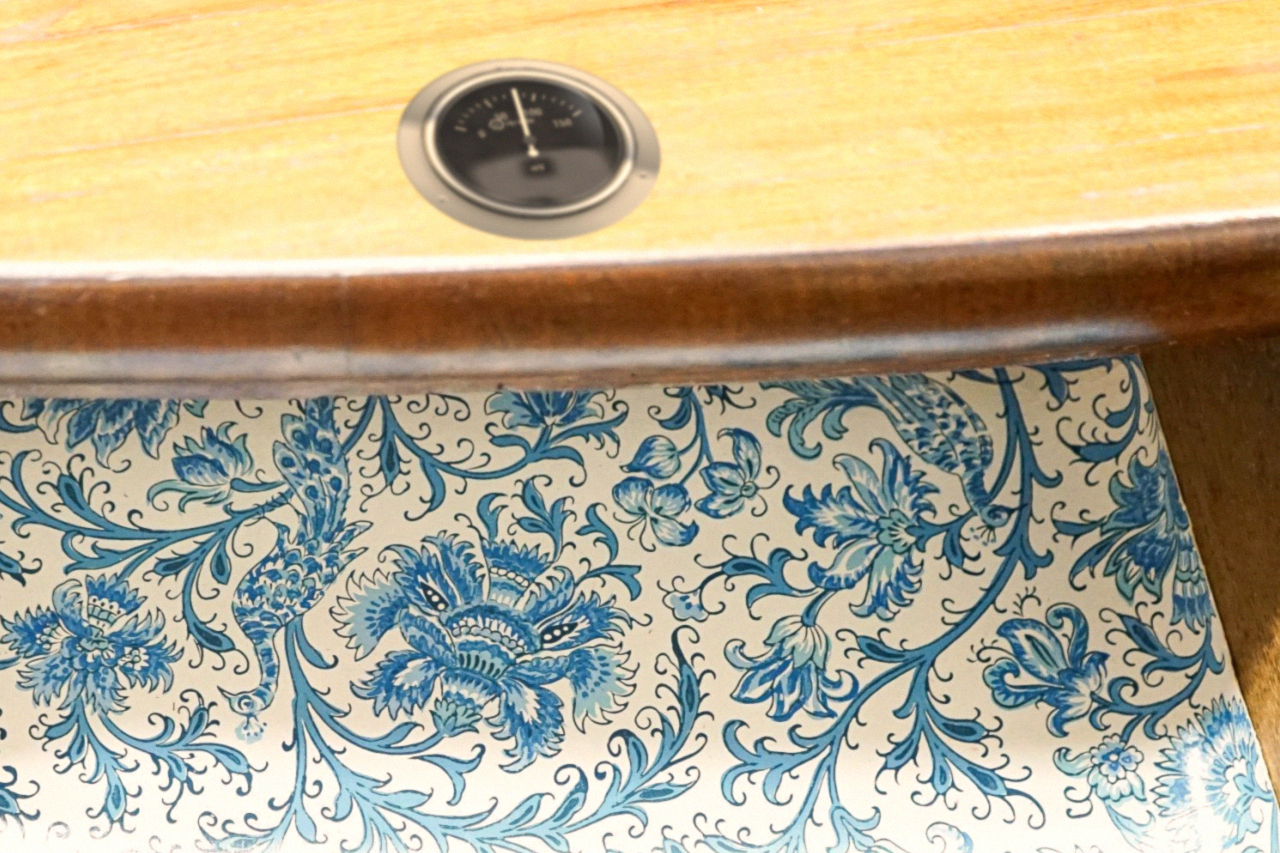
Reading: 80 mV
